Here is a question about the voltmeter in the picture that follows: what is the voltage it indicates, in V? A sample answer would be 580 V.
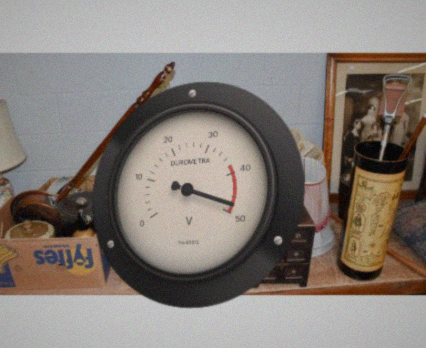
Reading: 48 V
